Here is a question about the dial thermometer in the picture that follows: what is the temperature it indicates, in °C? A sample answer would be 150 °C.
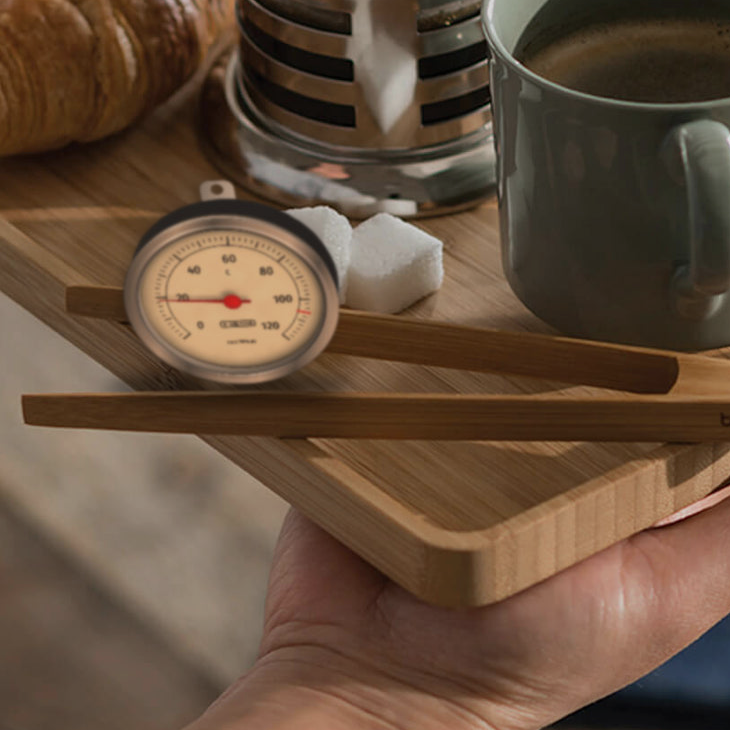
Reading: 20 °C
